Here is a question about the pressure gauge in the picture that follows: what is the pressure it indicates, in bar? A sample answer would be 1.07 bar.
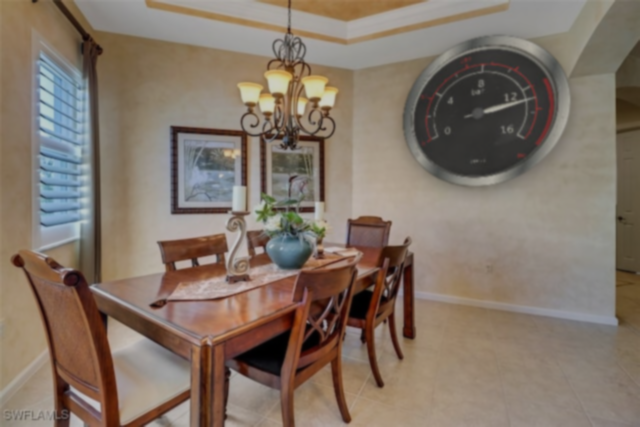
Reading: 13 bar
